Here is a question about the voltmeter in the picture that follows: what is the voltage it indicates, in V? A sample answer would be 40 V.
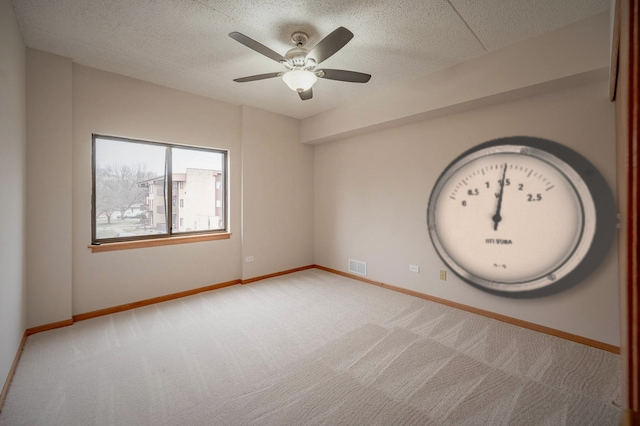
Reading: 1.5 V
